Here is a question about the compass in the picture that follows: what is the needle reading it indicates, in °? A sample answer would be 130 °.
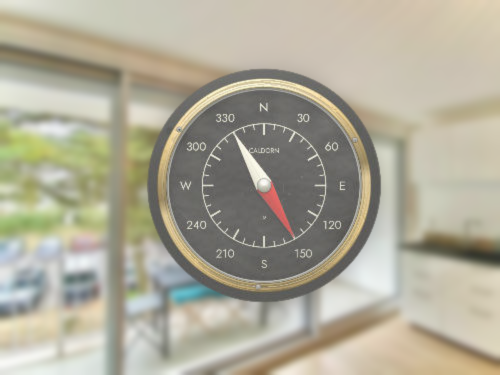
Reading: 150 °
